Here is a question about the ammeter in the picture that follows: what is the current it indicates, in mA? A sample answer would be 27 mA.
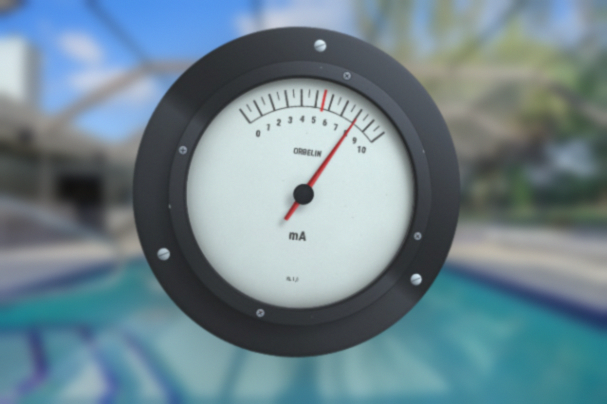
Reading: 8 mA
